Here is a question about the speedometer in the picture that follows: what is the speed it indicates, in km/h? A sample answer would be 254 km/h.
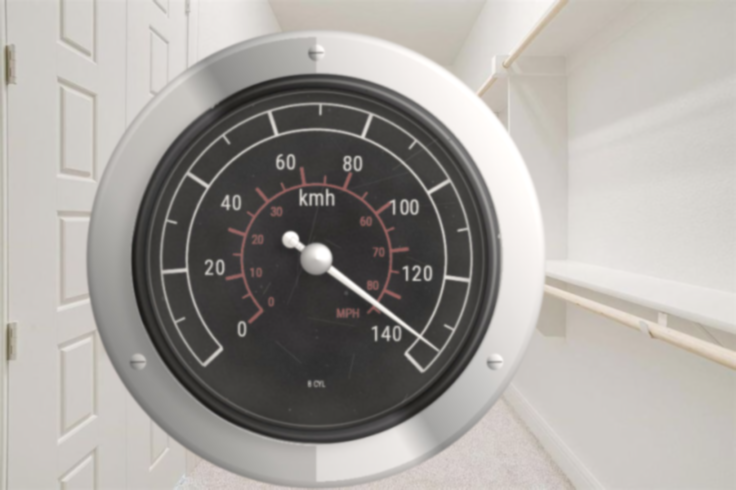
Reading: 135 km/h
